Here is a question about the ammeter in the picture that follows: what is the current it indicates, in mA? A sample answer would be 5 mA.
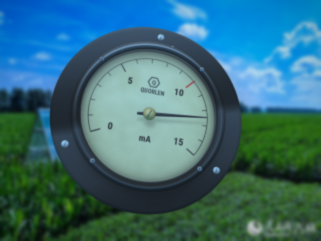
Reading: 12.5 mA
